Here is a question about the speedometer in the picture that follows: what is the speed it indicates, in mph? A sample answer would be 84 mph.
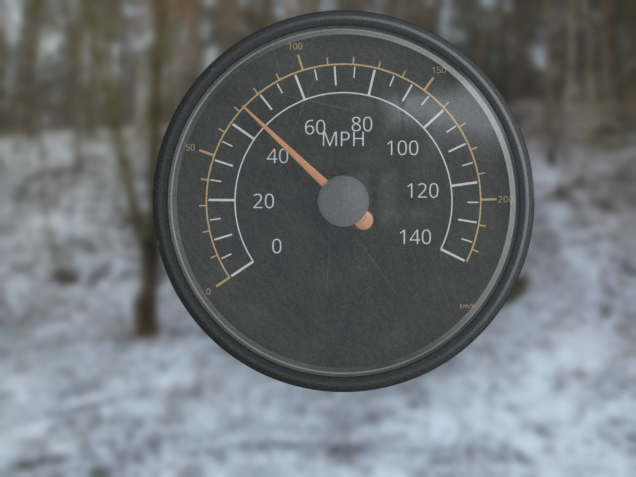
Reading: 45 mph
